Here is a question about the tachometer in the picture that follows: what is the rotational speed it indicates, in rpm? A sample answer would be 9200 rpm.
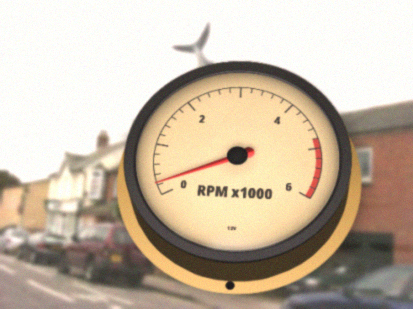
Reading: 200 rpm
